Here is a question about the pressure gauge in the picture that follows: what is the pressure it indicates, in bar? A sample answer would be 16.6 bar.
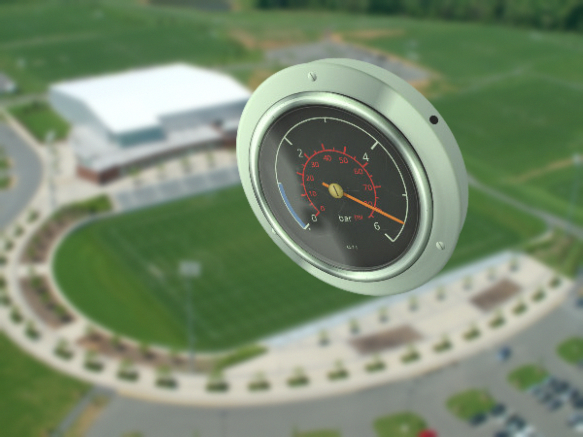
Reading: 5.5 bar
